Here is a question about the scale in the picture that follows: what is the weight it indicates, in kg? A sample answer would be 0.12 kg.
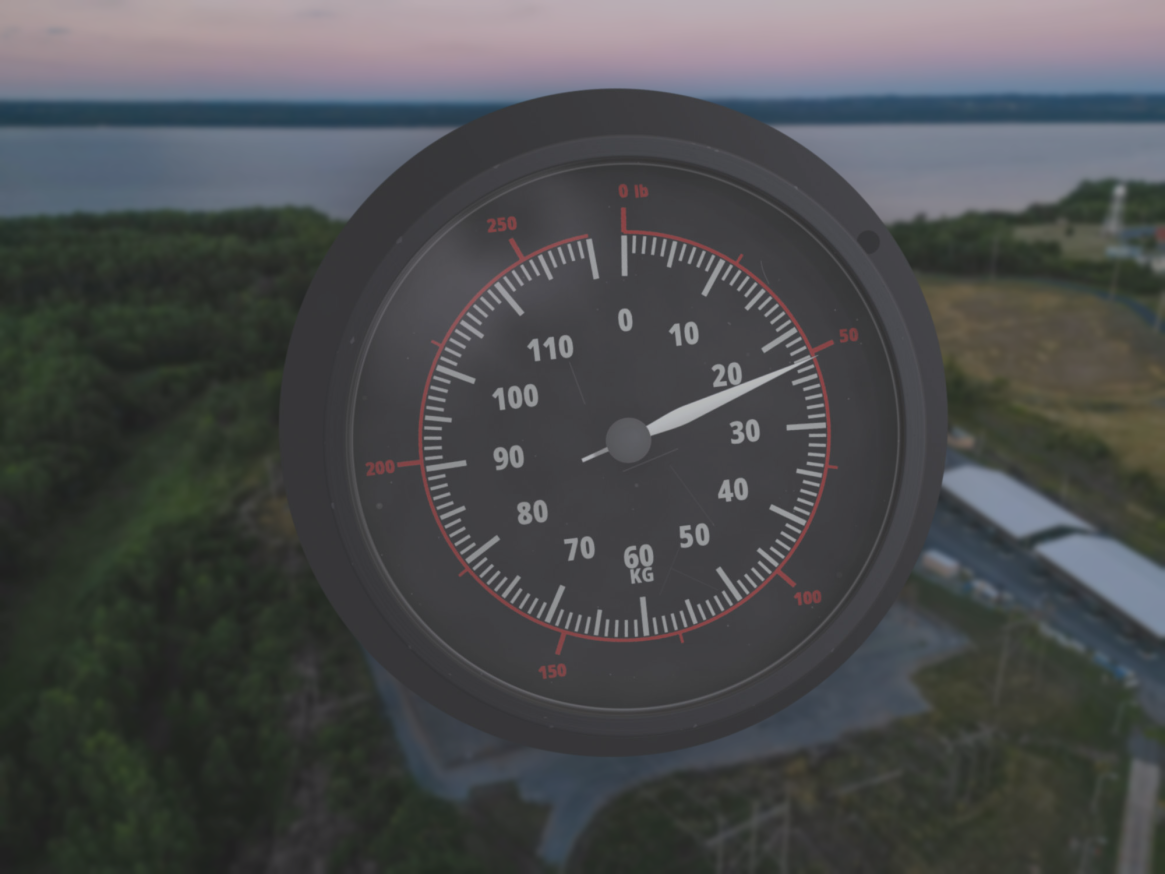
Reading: 23 kg
